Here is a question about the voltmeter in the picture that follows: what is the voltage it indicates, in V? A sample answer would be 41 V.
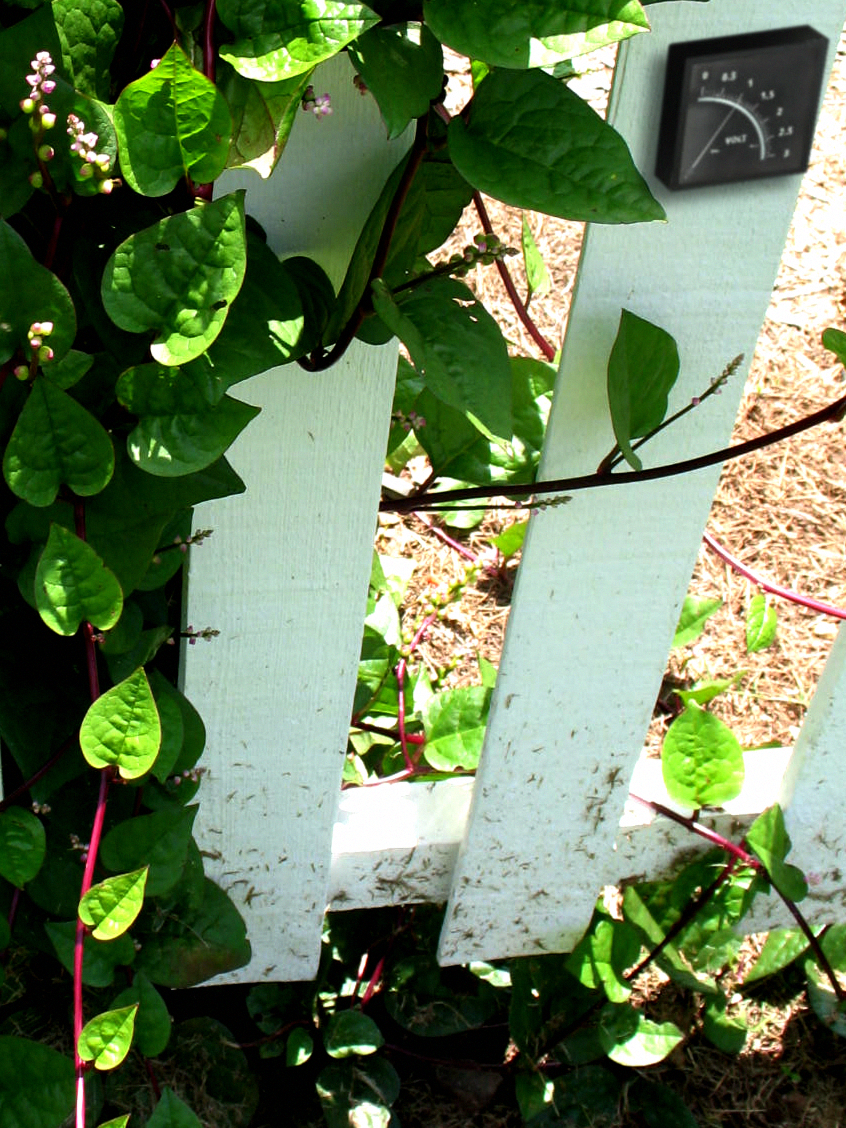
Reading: 1 V
